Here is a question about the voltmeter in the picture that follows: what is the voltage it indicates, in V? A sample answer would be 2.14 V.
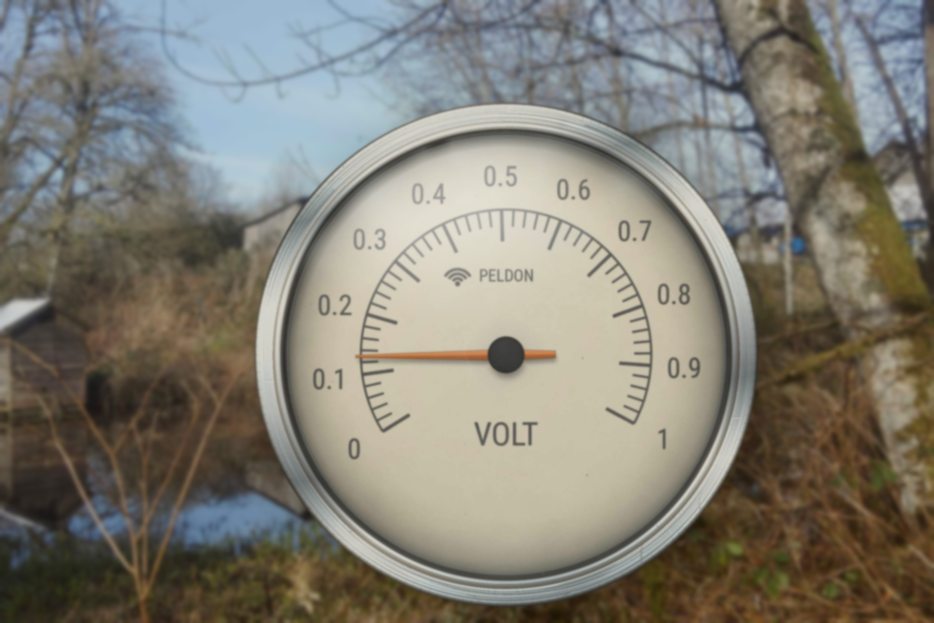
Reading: 0.13 V
